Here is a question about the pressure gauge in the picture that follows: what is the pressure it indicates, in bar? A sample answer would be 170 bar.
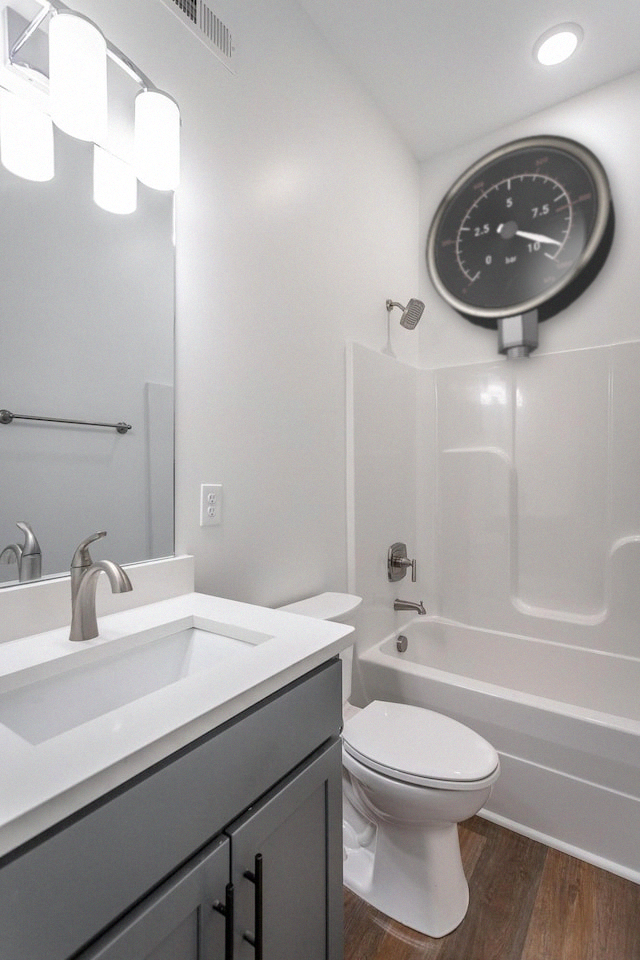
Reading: 9.5 bar
